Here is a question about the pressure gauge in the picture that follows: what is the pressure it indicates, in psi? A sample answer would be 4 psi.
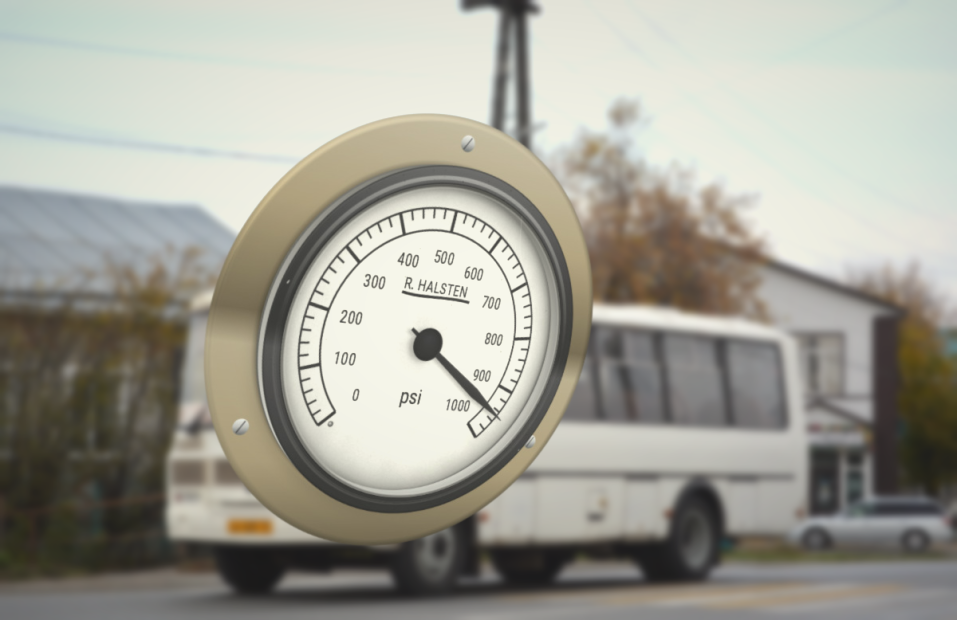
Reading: 950 psi
